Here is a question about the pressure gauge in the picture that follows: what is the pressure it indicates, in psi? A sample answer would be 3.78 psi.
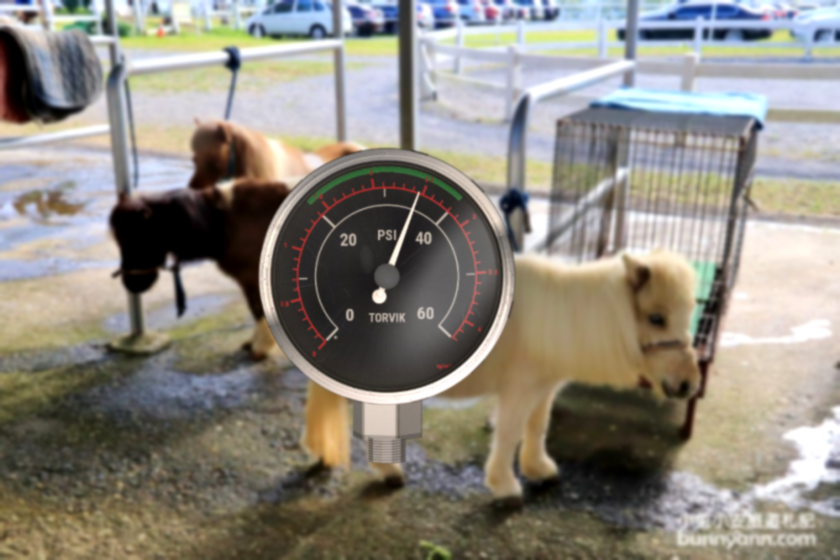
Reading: 35 psi
